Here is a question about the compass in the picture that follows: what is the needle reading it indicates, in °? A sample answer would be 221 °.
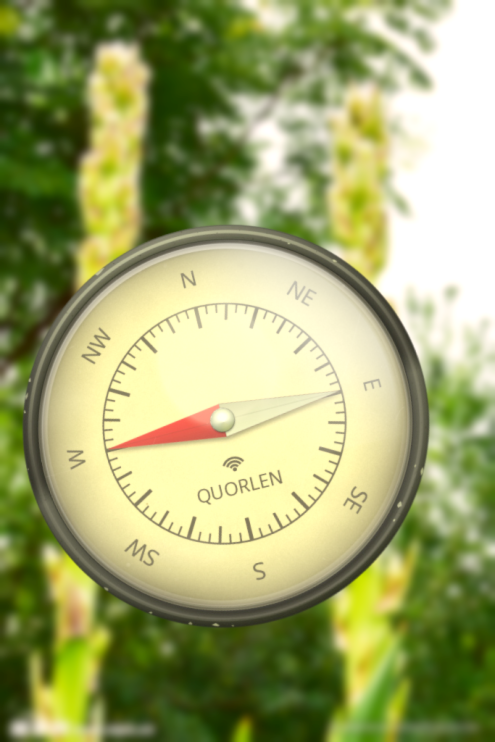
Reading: 270 °
